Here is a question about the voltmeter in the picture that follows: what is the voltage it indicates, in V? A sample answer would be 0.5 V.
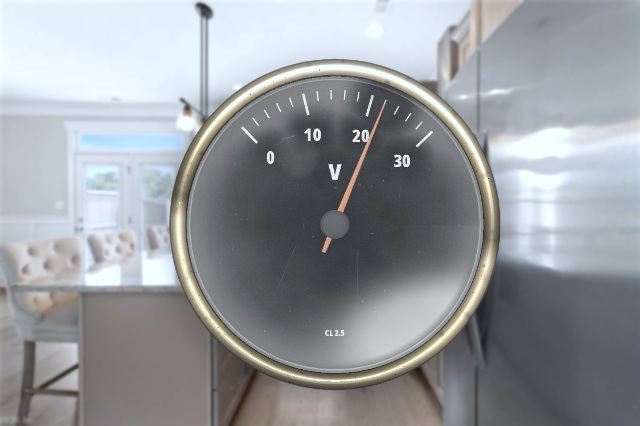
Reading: 22 V
